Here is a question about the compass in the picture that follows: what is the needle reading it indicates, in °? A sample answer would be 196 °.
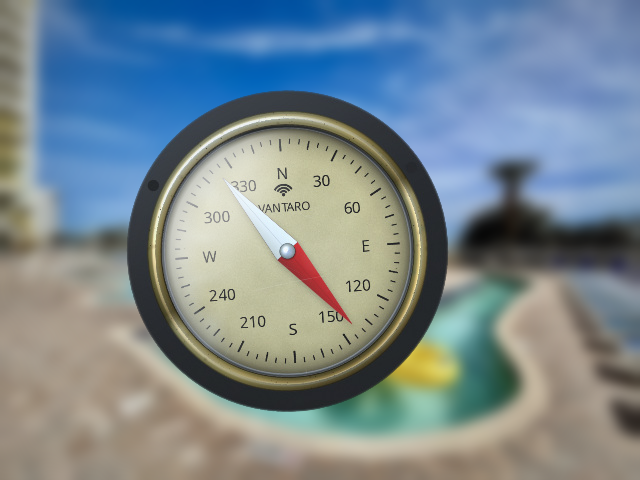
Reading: 142.5 °
